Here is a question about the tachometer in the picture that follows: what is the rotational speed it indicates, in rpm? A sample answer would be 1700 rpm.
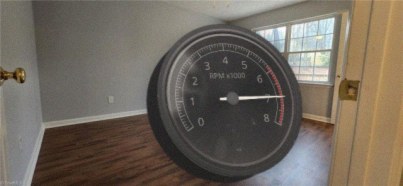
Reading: 7000 rpm
